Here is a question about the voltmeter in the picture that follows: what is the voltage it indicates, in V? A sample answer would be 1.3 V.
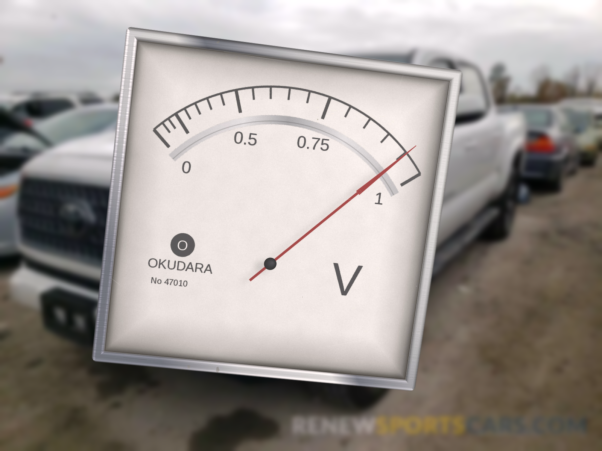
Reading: 0.95 V
